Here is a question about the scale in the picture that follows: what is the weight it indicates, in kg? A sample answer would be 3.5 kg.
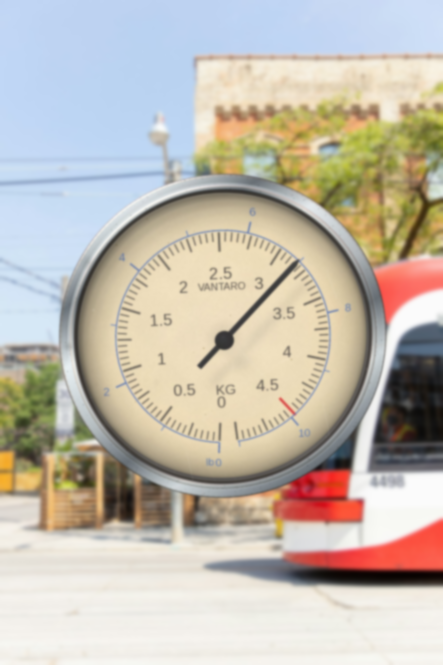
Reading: 3.15 kg
